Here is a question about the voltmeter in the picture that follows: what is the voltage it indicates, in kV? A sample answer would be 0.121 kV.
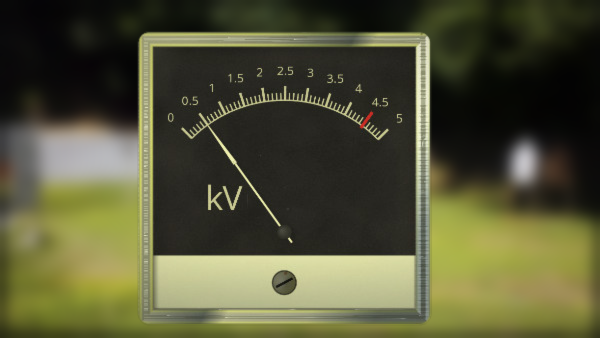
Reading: 0.5 kV
